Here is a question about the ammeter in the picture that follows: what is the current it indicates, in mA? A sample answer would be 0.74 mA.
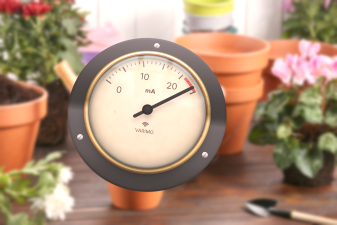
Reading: 24 mA
